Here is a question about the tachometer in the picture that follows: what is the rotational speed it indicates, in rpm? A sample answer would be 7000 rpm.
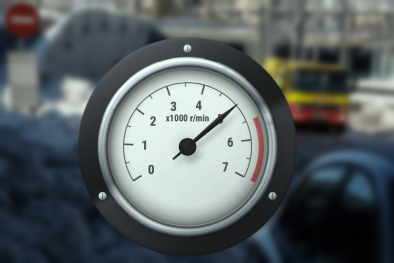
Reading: 5000 rpm
